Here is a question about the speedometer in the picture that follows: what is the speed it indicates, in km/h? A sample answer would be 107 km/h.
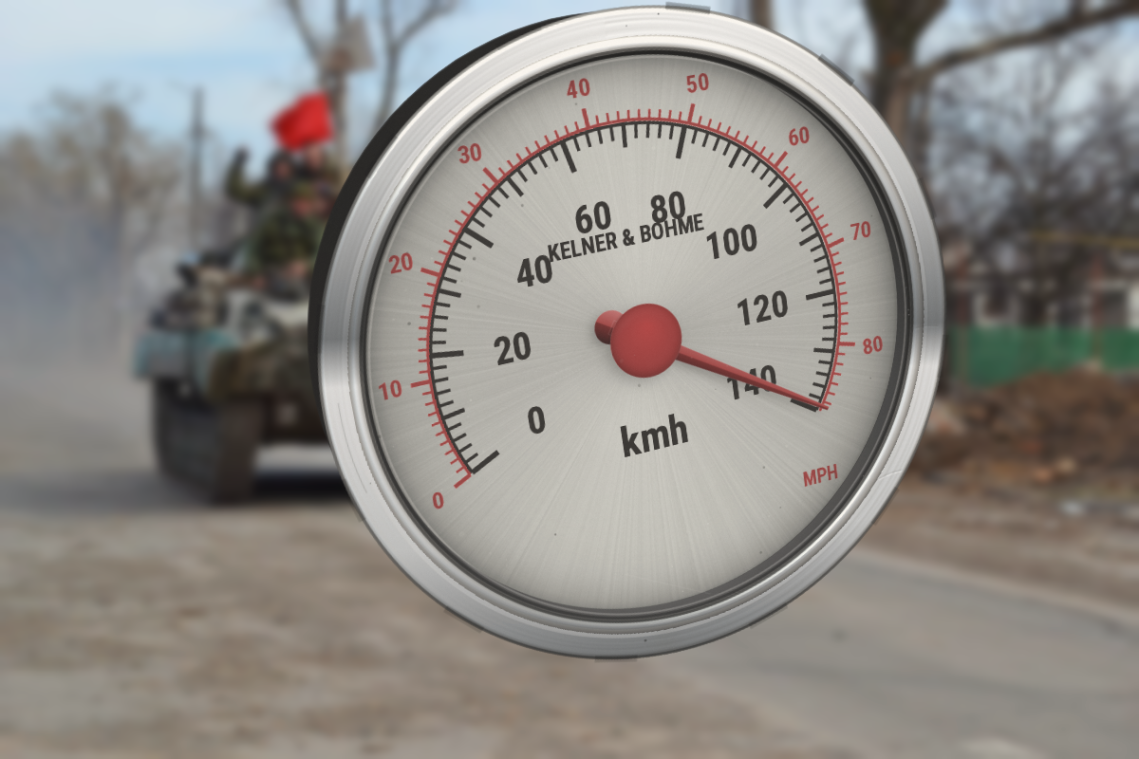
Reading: 139 km/h
